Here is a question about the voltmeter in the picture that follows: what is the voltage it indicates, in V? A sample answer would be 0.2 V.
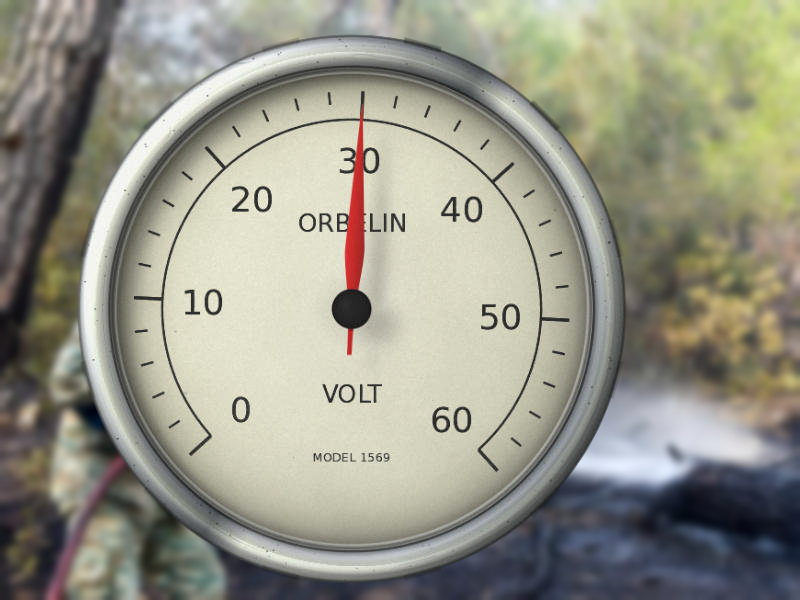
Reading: 30 V
